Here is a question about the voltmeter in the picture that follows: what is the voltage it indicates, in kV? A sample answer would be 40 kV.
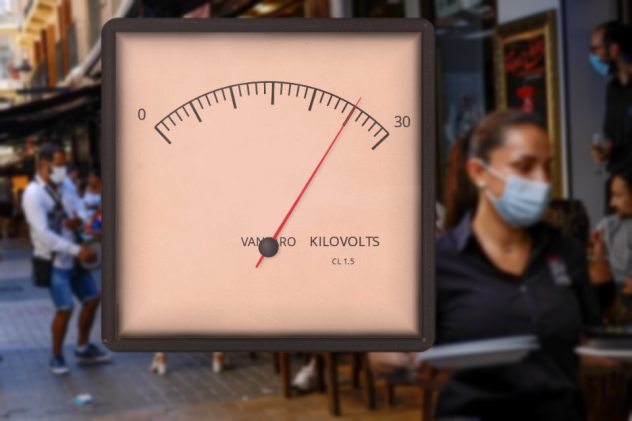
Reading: 25 kV
